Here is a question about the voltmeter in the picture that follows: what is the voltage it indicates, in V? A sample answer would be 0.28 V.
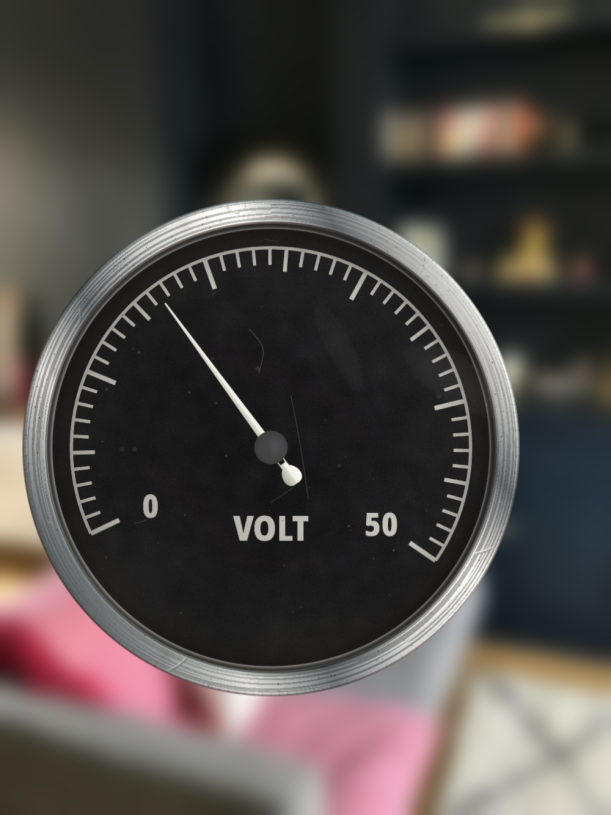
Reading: 16.5 V
